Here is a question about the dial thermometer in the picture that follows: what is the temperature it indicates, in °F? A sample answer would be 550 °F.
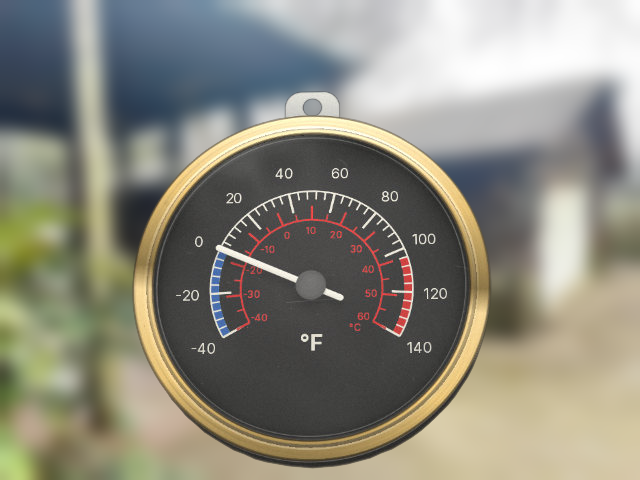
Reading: 0 °F
